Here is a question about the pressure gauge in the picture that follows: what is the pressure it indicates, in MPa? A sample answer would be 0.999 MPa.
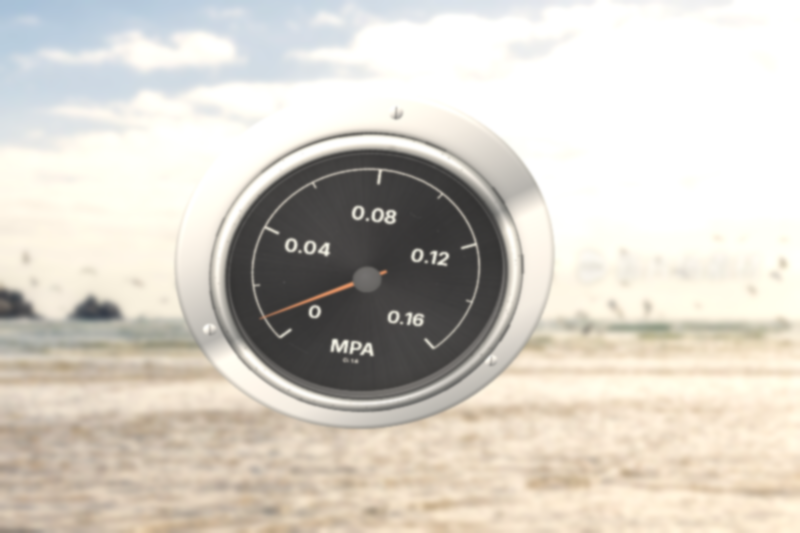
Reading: 0.01 MPa
